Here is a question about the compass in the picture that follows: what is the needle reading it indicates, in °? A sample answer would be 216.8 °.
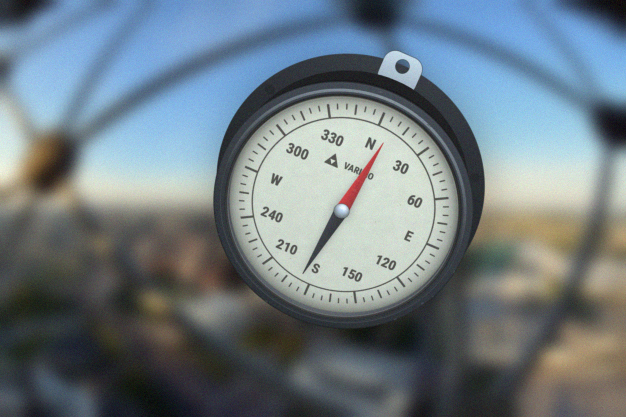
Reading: 7.5 °
